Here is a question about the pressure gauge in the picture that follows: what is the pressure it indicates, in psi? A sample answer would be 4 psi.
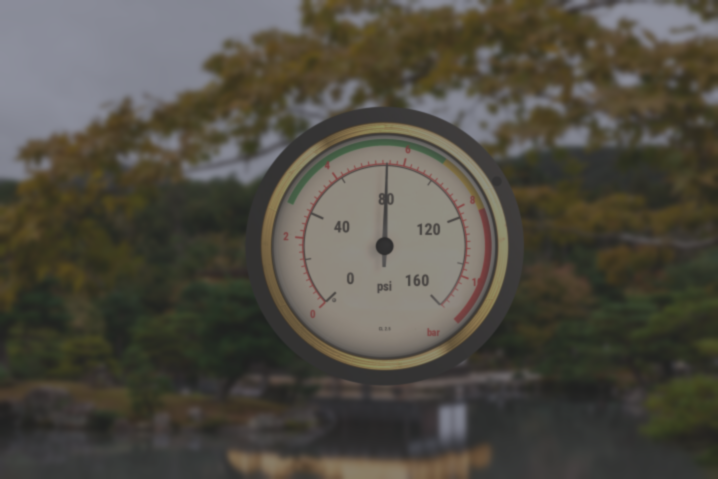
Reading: 80 psi
